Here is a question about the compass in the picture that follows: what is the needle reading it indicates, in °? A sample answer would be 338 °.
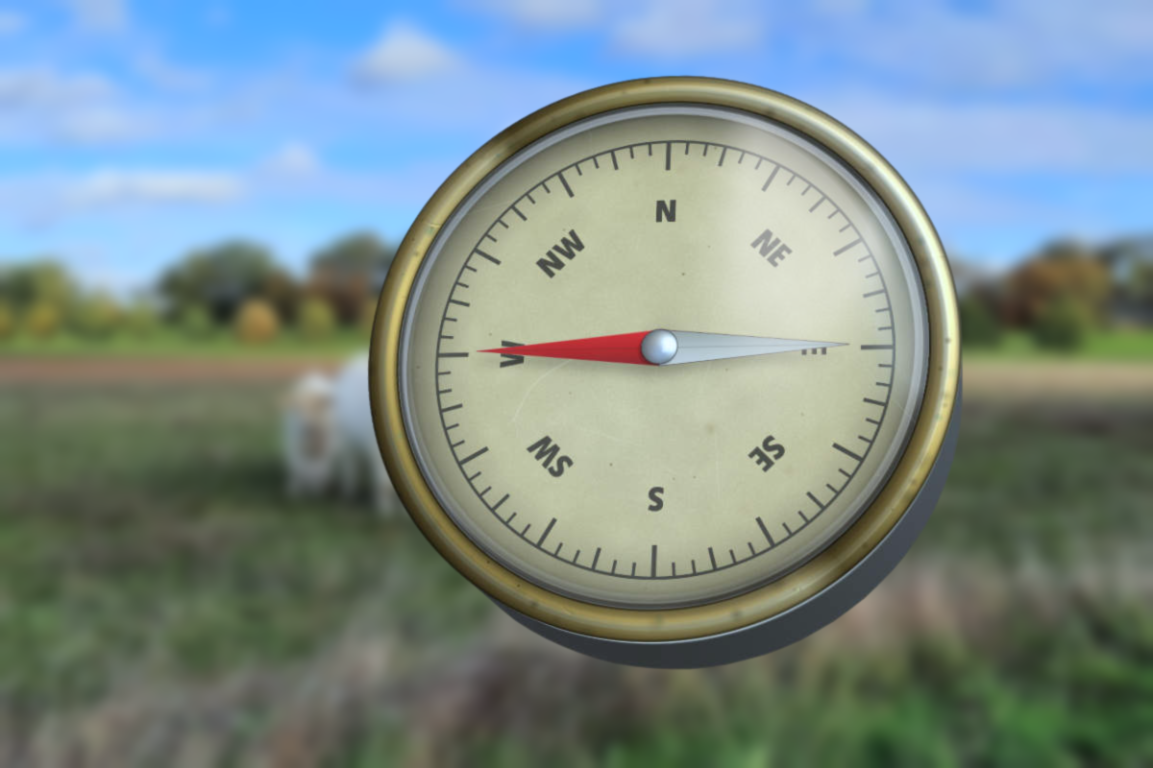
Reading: 270 °
